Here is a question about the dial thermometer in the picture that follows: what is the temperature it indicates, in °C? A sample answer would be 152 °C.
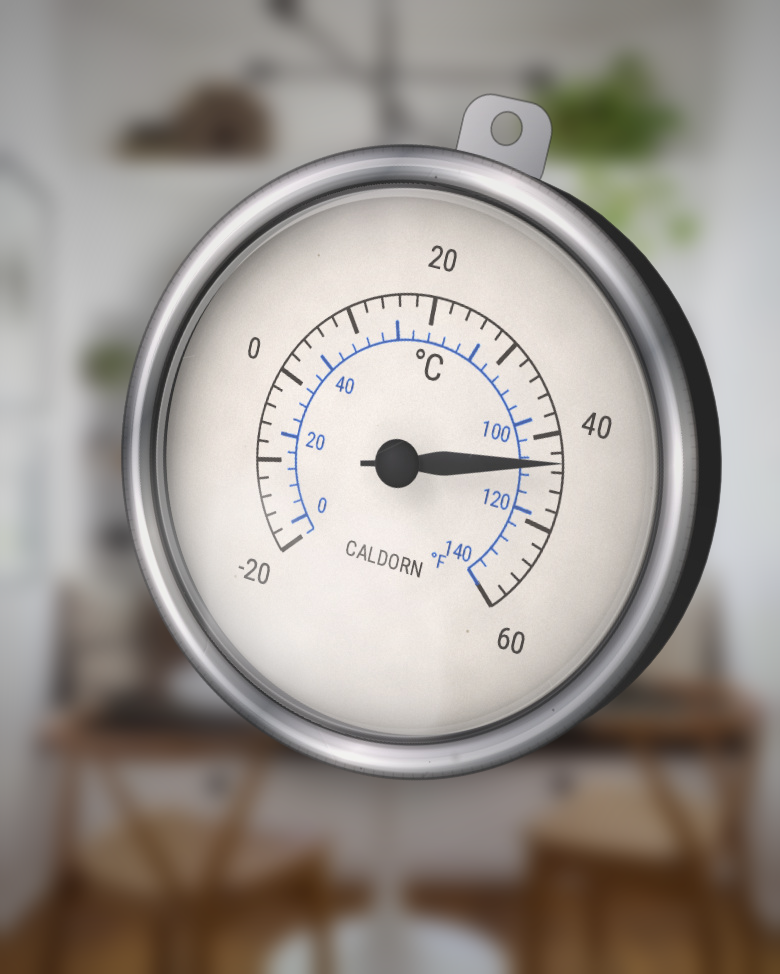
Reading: 43 °C
